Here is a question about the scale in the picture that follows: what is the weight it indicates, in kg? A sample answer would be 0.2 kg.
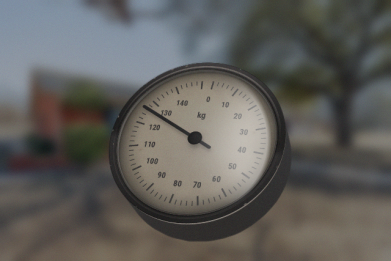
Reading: 126 kg
